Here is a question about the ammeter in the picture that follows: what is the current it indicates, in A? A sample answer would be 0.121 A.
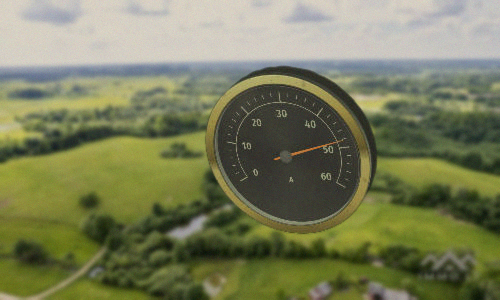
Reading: 48 A
